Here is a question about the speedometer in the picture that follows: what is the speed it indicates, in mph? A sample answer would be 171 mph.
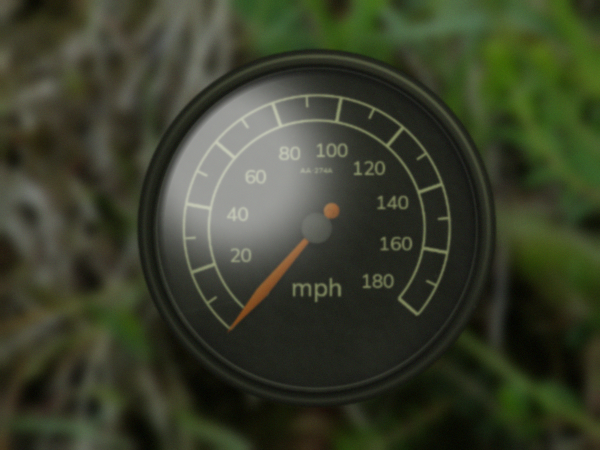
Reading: 0 mph
